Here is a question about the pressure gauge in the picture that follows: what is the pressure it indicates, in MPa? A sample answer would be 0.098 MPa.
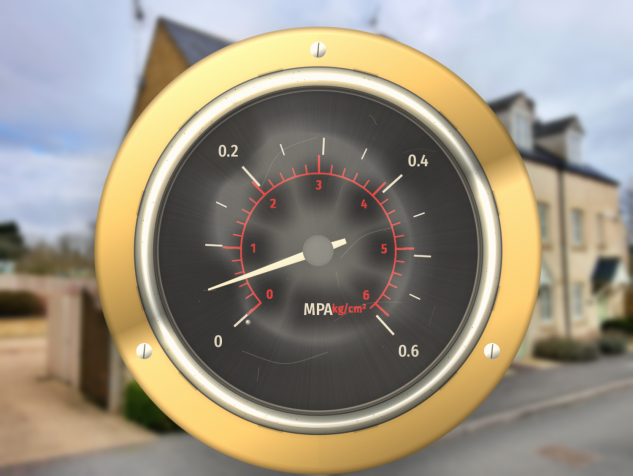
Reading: 0.05 MPa
